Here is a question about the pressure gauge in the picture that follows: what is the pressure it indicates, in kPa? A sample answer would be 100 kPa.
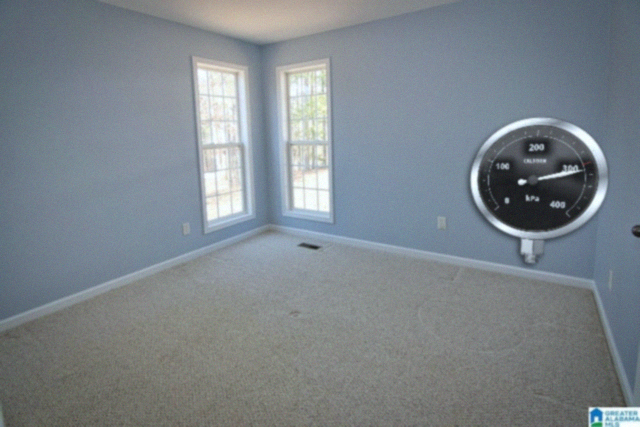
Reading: 310 kPa
